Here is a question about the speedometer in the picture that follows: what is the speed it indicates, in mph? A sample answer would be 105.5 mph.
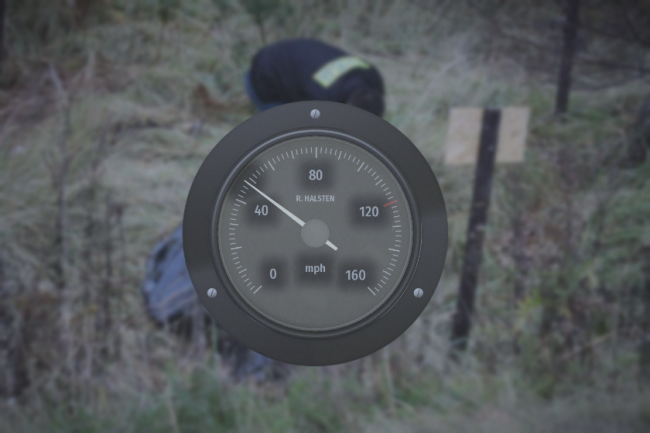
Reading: 48 mph
